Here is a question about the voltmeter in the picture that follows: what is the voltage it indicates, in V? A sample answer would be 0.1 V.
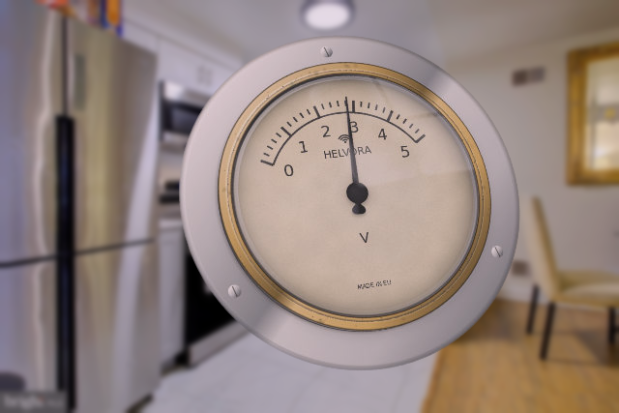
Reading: 2.8 V
